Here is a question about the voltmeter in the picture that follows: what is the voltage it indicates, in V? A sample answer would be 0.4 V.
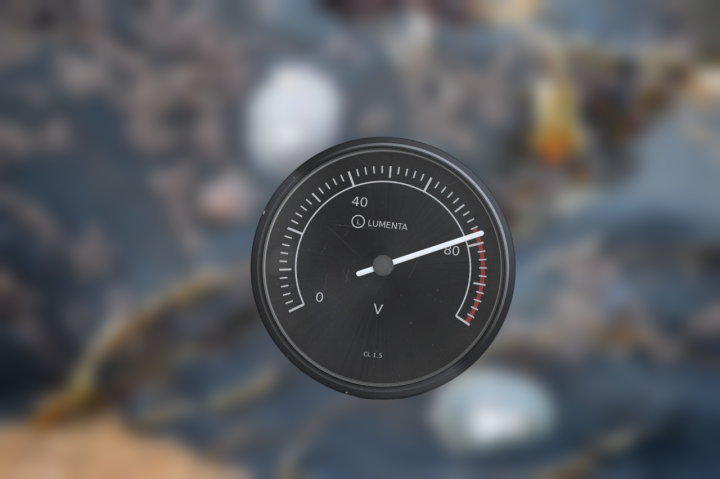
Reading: 78 V
